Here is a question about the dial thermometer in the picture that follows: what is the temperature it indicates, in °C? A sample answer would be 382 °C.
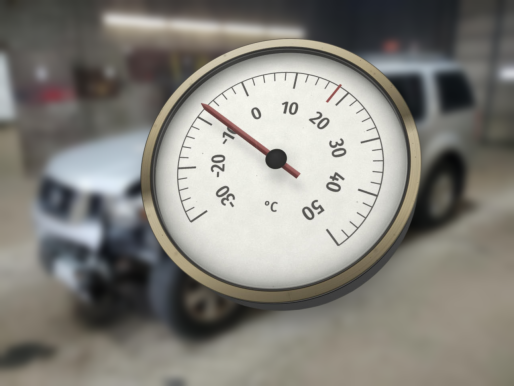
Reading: -8 °C
